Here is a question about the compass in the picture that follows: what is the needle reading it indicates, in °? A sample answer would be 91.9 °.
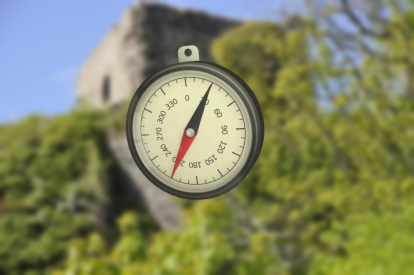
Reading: 210 °
